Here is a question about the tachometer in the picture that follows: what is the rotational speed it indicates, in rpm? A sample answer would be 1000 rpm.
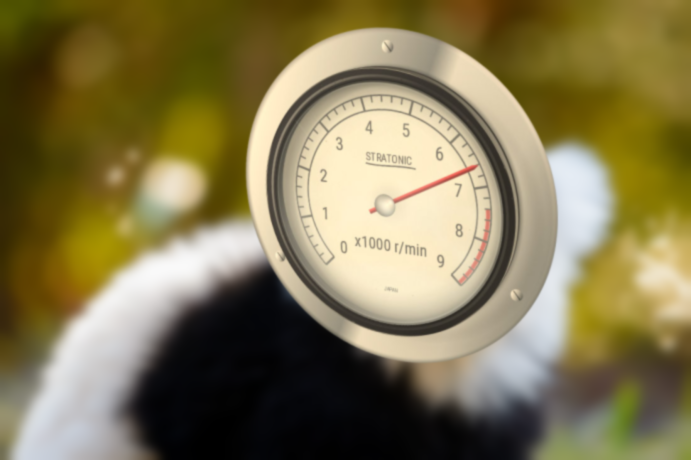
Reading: 6600 rpm
